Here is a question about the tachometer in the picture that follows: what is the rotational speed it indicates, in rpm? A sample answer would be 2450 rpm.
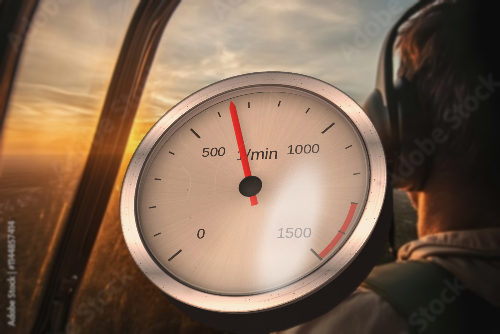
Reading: 650 rpm
